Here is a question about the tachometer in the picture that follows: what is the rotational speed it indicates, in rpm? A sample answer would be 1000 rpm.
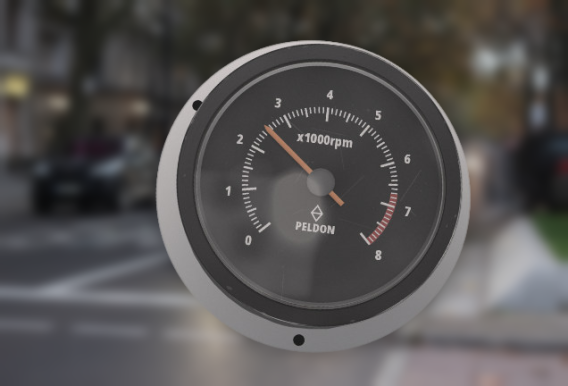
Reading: 2500 rpm
